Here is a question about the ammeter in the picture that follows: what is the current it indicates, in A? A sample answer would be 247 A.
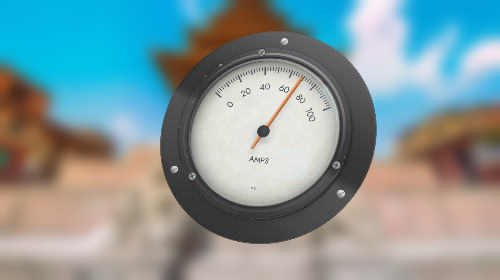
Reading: 70 A
